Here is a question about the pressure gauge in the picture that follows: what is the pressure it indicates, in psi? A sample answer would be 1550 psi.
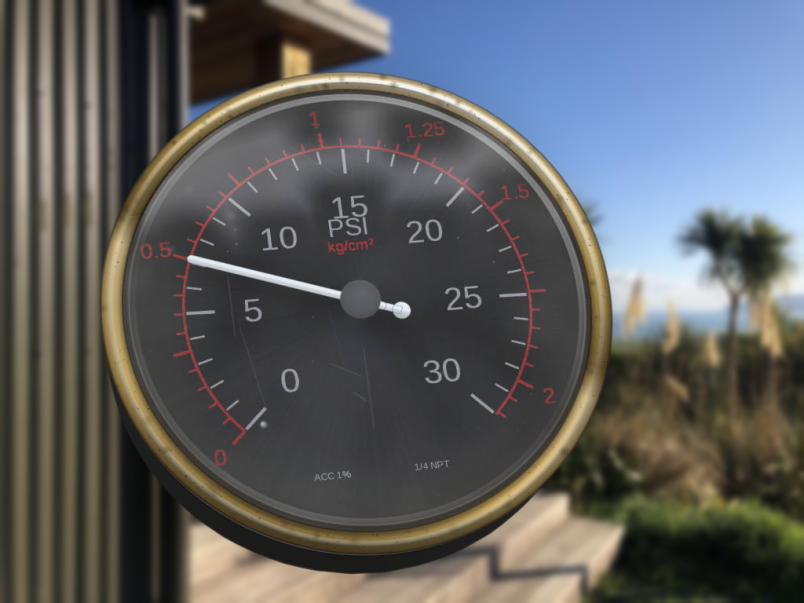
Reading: 7 psi
